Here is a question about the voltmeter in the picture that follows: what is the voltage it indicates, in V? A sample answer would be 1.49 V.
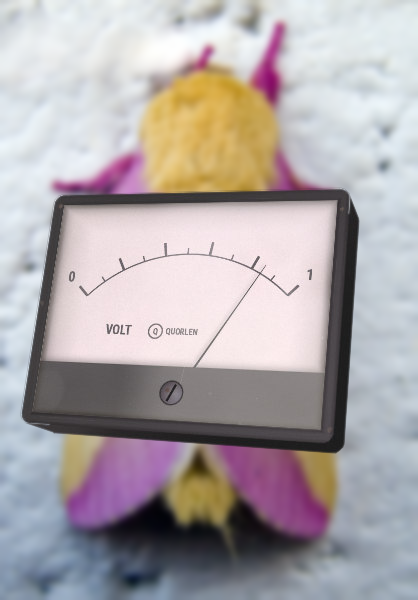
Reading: 0.85 V
